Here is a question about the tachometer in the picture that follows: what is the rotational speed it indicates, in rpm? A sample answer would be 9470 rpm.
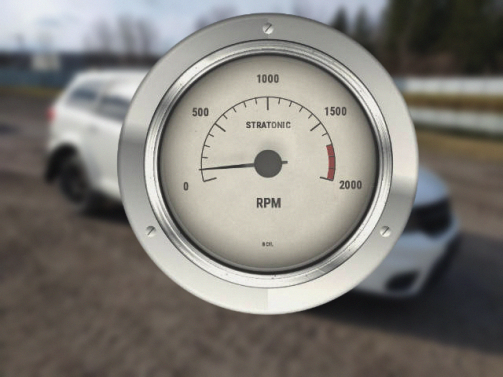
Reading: 100 rpm
